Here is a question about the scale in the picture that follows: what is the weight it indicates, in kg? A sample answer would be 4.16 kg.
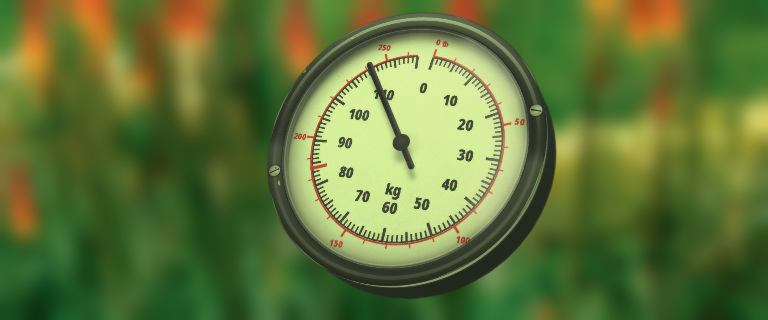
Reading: 110 kg
